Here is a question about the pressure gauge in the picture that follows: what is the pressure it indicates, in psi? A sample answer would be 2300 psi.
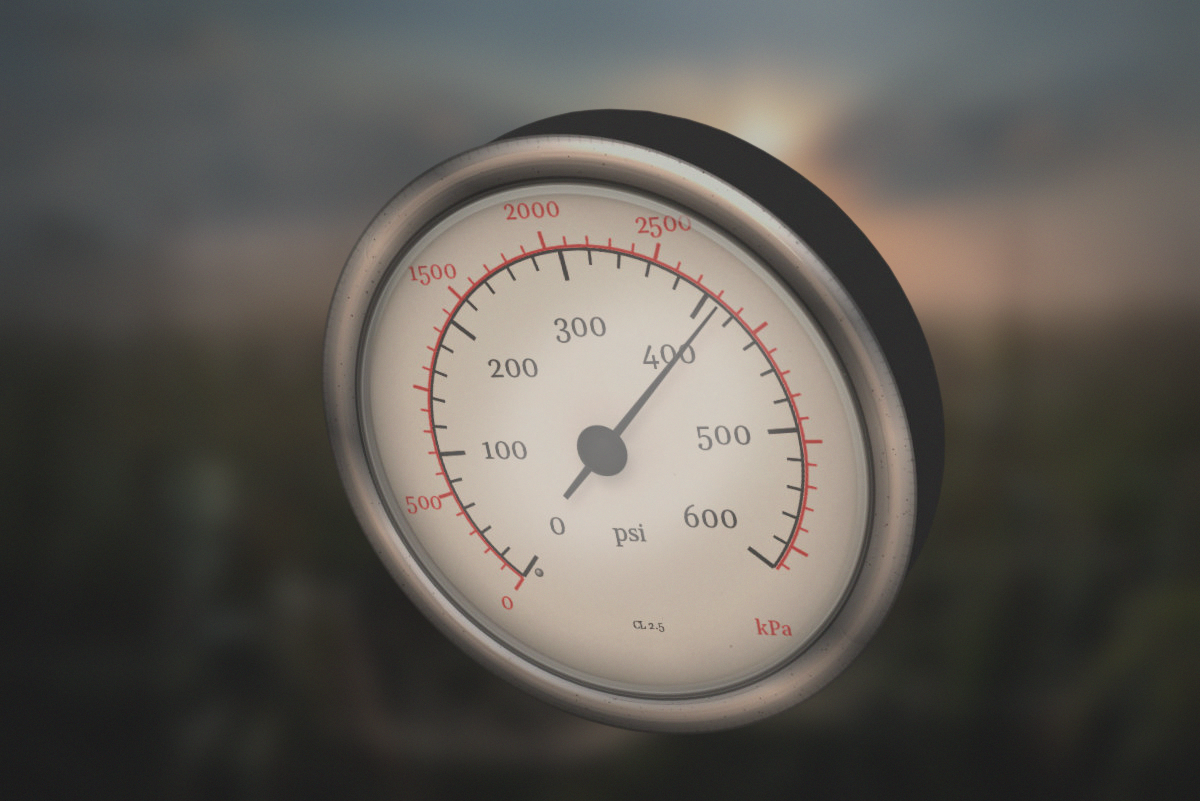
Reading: 410 psi
